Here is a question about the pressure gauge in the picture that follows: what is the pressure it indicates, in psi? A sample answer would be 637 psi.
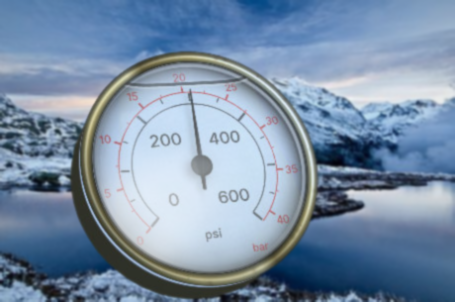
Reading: 300 psi
